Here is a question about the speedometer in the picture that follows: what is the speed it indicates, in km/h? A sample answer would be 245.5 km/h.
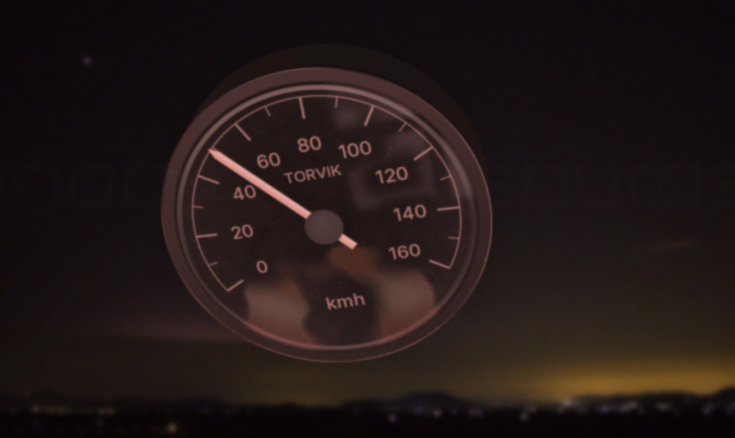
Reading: 50 km/h
